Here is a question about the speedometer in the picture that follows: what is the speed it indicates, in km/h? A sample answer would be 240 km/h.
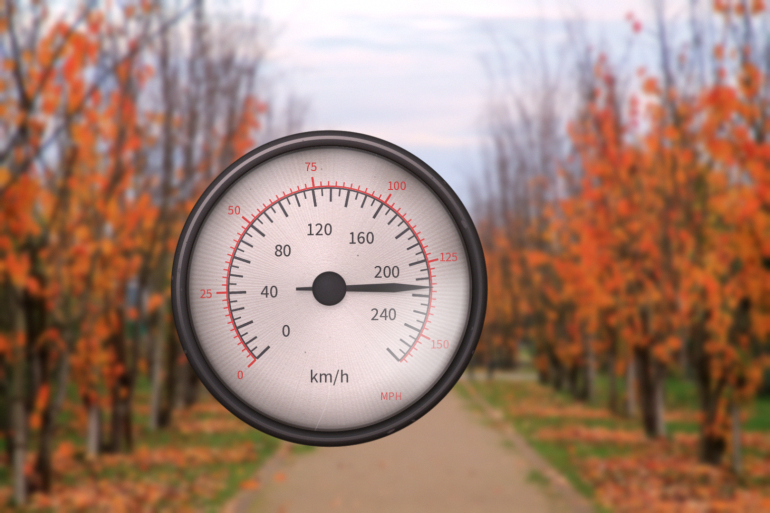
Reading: 215 km/h
